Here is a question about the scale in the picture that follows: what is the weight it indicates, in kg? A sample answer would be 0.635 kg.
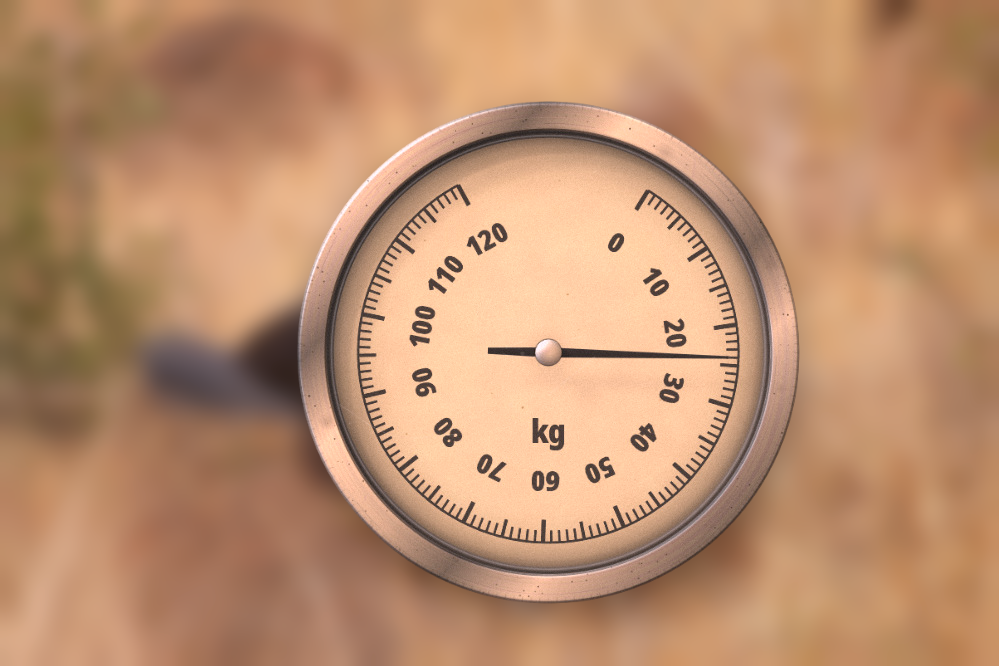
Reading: 24 kg
